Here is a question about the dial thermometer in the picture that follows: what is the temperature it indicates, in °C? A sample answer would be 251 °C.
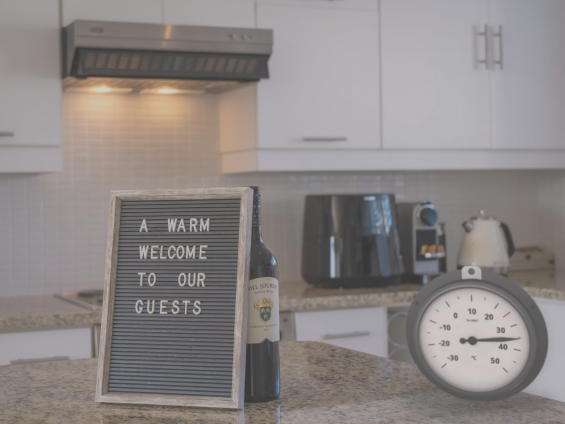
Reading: 35 °C
